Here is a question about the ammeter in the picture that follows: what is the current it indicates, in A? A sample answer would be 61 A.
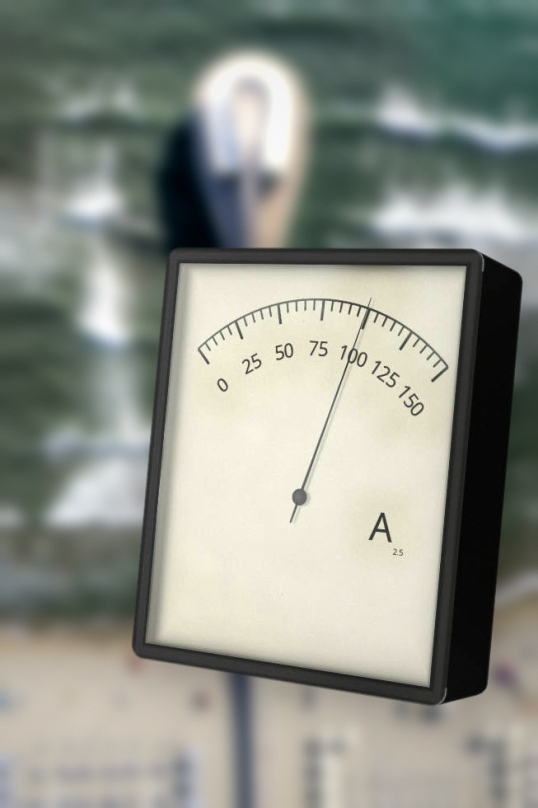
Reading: 100 A
